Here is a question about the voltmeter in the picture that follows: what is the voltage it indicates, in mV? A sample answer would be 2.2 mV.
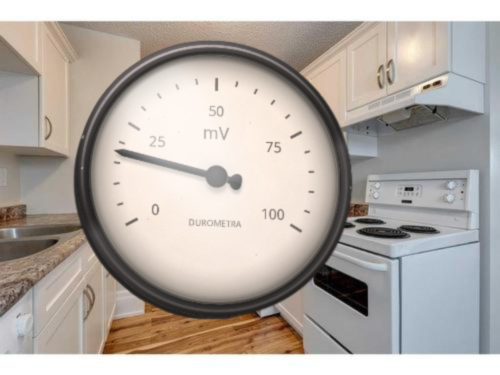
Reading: 17.5 mV
